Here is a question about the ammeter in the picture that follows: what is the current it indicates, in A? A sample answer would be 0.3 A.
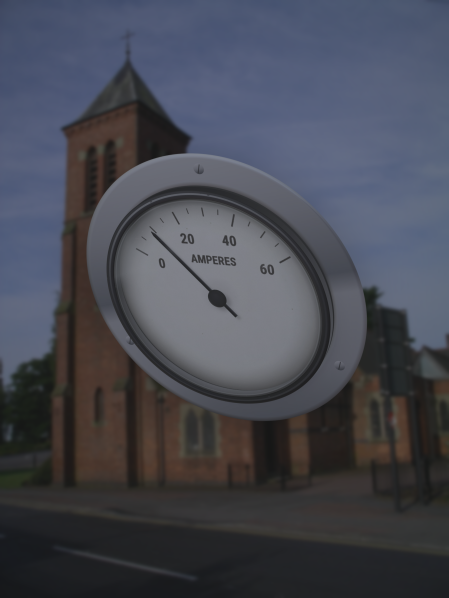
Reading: 10 A
